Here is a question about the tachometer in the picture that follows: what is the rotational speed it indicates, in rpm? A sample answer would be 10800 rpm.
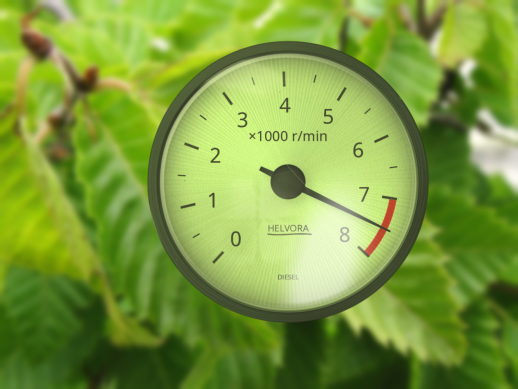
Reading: 7500 rpm
